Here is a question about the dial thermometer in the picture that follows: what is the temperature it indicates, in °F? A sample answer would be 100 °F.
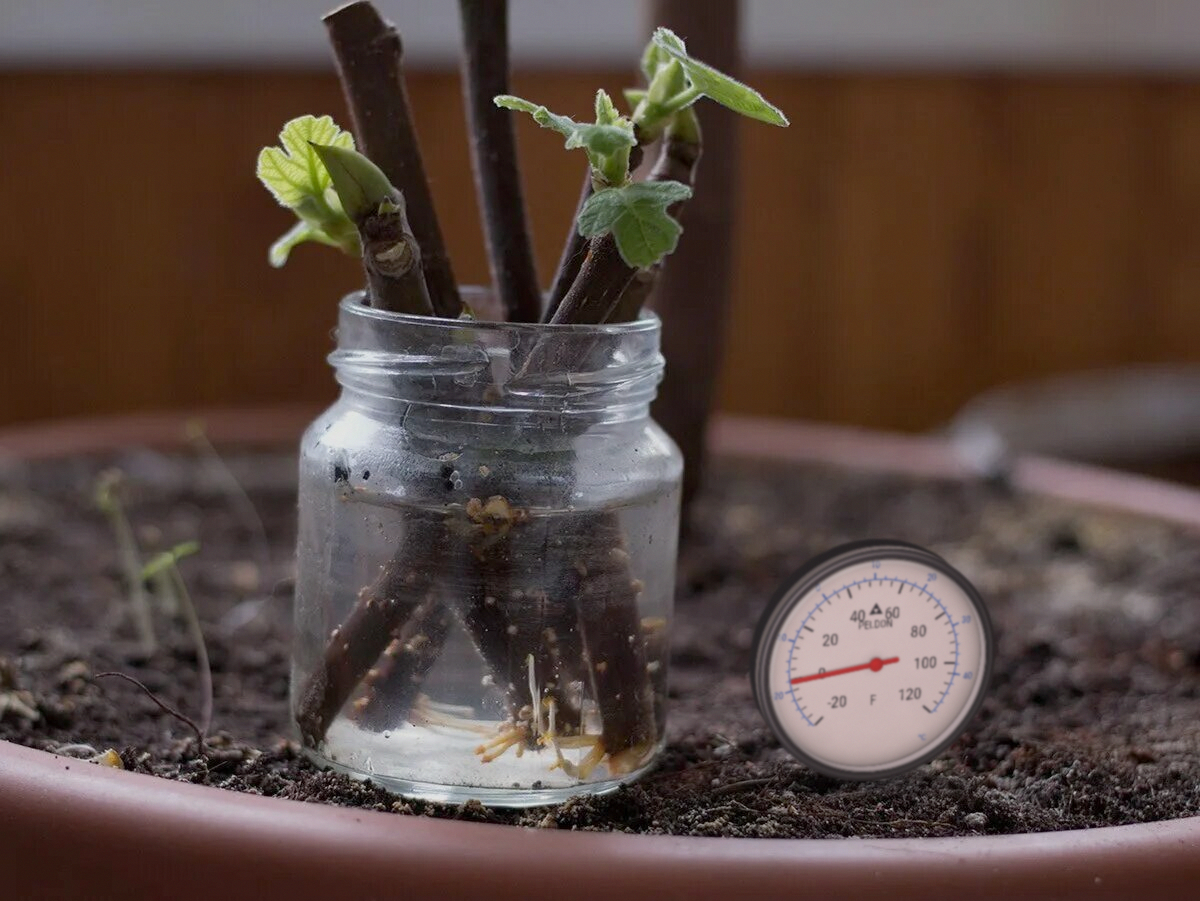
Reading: 0 °F
